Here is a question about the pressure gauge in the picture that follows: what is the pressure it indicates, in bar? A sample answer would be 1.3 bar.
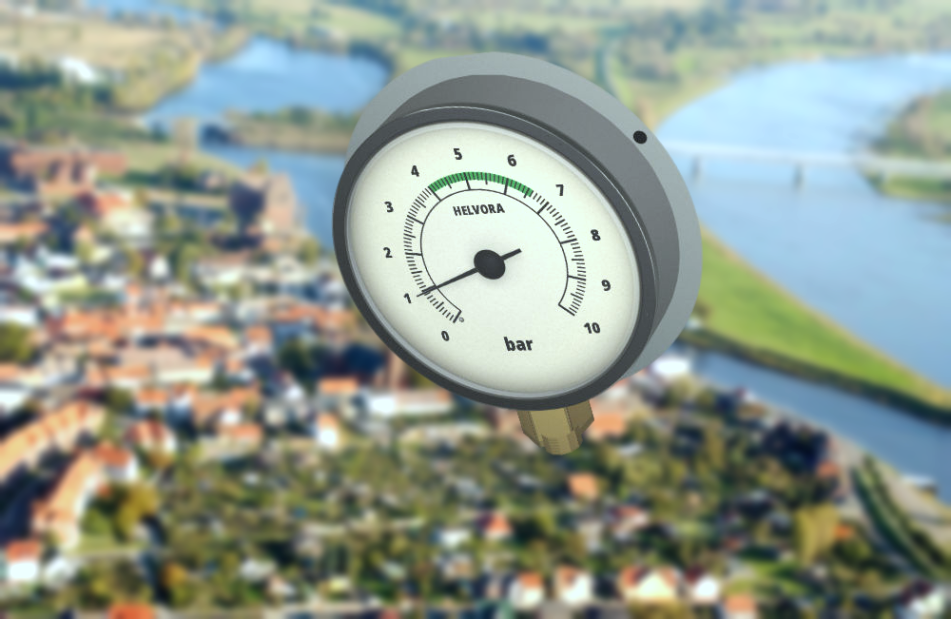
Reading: 1 bar
